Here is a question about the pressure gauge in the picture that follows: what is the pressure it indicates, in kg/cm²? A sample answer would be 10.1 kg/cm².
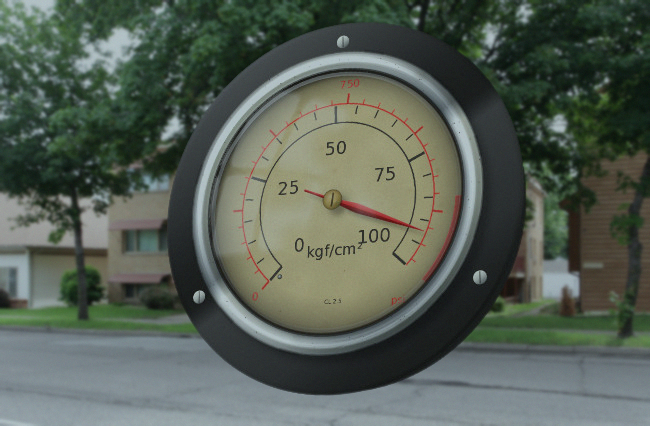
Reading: 92.5 kg/cm²
